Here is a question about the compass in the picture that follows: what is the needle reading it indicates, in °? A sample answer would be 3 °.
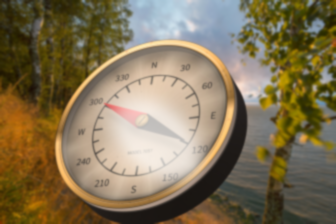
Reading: 300 °
